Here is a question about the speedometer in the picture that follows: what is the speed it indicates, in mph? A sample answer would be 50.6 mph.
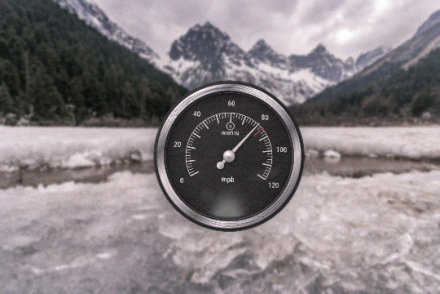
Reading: 80 mph
